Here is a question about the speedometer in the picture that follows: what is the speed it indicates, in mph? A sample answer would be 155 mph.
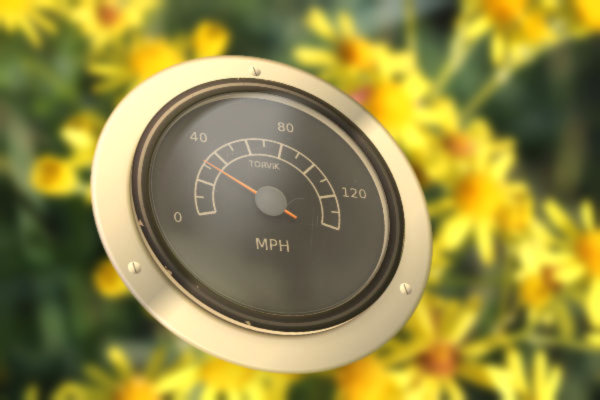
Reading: 30 mph
